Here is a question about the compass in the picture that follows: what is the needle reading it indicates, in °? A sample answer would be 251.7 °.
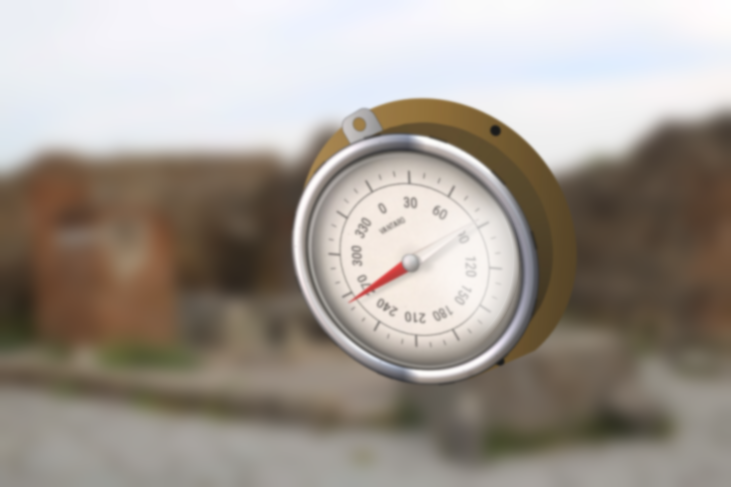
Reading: 265 °
